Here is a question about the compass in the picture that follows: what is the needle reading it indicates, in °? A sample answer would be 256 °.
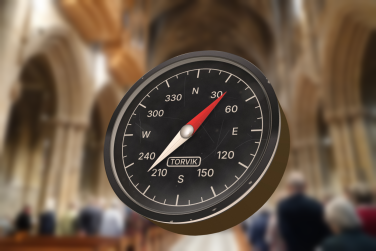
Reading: 40 °
